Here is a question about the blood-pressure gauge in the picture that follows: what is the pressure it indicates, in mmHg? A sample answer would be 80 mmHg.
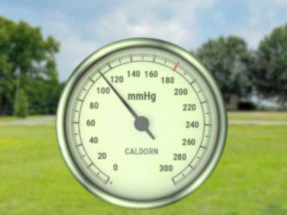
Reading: 110 mmHg
